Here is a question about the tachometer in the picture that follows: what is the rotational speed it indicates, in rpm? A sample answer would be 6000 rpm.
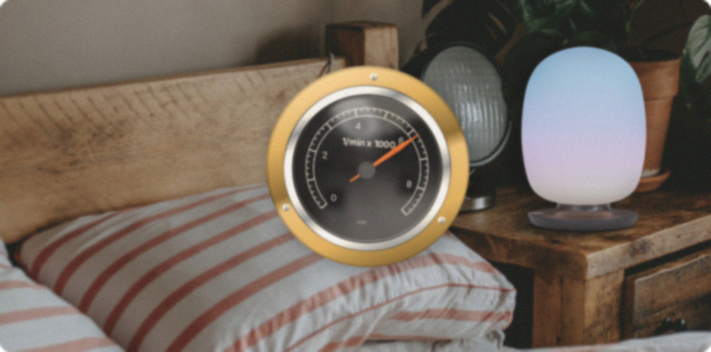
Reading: 6200 rpm
